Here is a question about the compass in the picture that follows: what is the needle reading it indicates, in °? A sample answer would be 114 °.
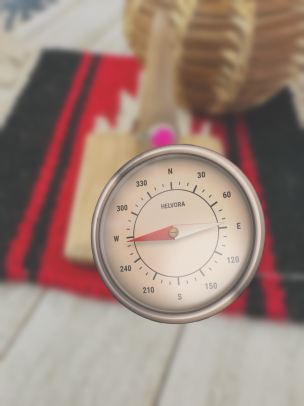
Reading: 265 °
